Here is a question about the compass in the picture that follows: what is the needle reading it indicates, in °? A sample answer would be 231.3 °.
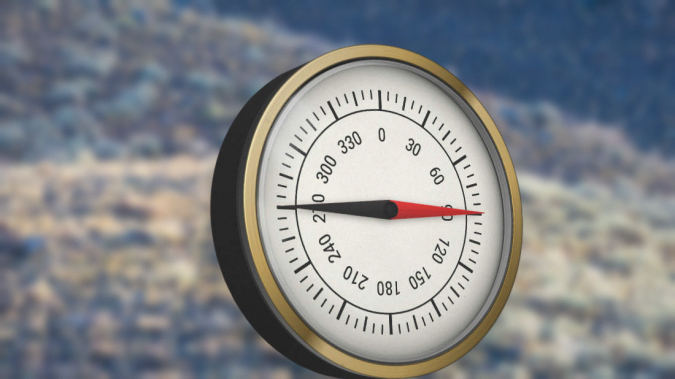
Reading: 90 °
